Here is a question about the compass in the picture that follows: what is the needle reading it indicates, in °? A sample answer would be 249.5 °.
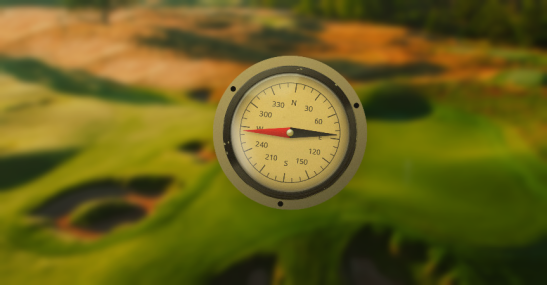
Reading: 265 °
